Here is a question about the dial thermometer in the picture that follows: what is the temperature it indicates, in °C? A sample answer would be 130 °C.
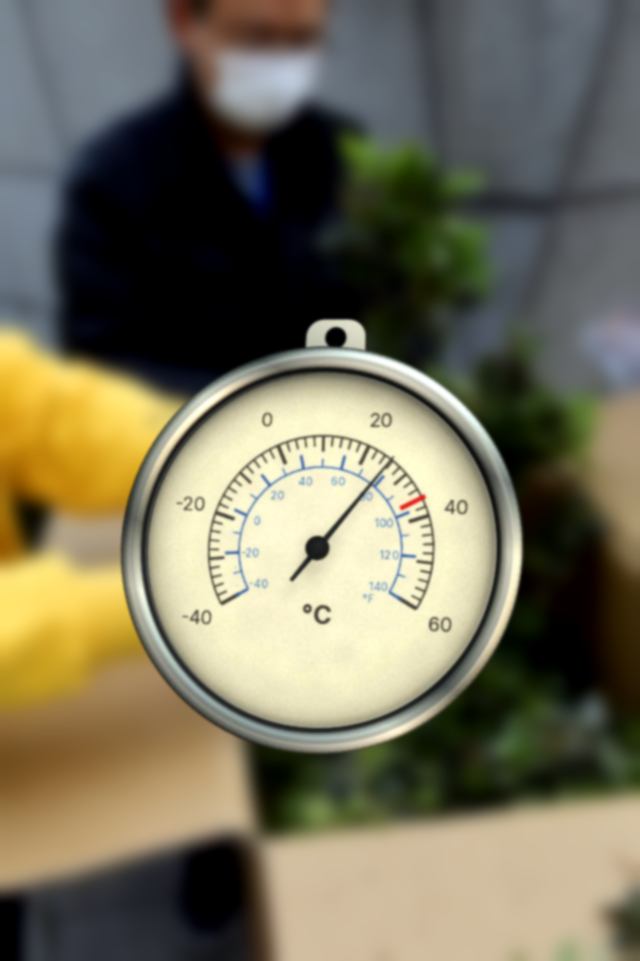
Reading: 26 °C
